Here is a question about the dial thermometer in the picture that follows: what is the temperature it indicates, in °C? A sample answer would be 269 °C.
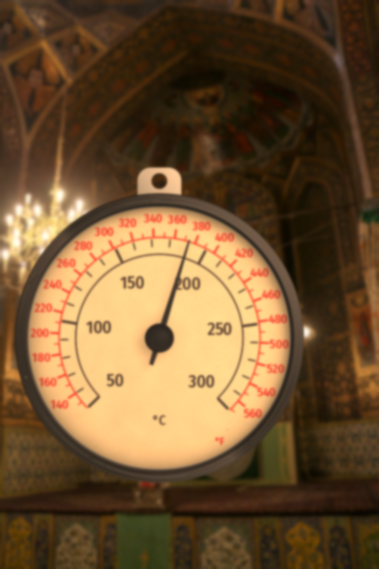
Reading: 190 °C
